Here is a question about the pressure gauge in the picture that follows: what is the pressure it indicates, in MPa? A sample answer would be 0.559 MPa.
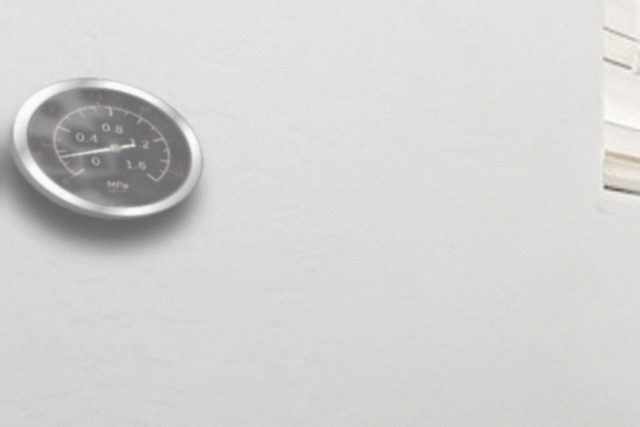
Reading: 0.15 MPa
